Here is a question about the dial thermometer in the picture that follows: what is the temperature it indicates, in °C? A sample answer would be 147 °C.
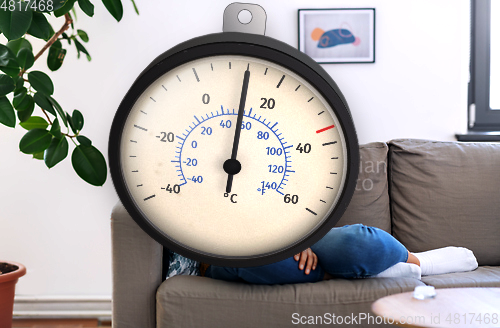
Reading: 12 °C
